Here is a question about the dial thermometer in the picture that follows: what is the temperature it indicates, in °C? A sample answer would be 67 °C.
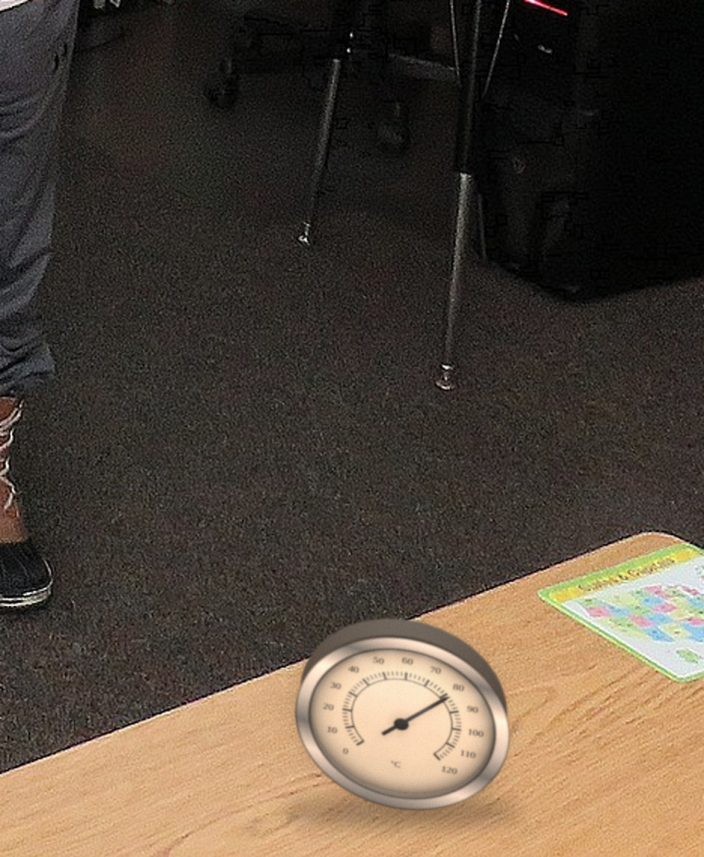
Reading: 80 °C
